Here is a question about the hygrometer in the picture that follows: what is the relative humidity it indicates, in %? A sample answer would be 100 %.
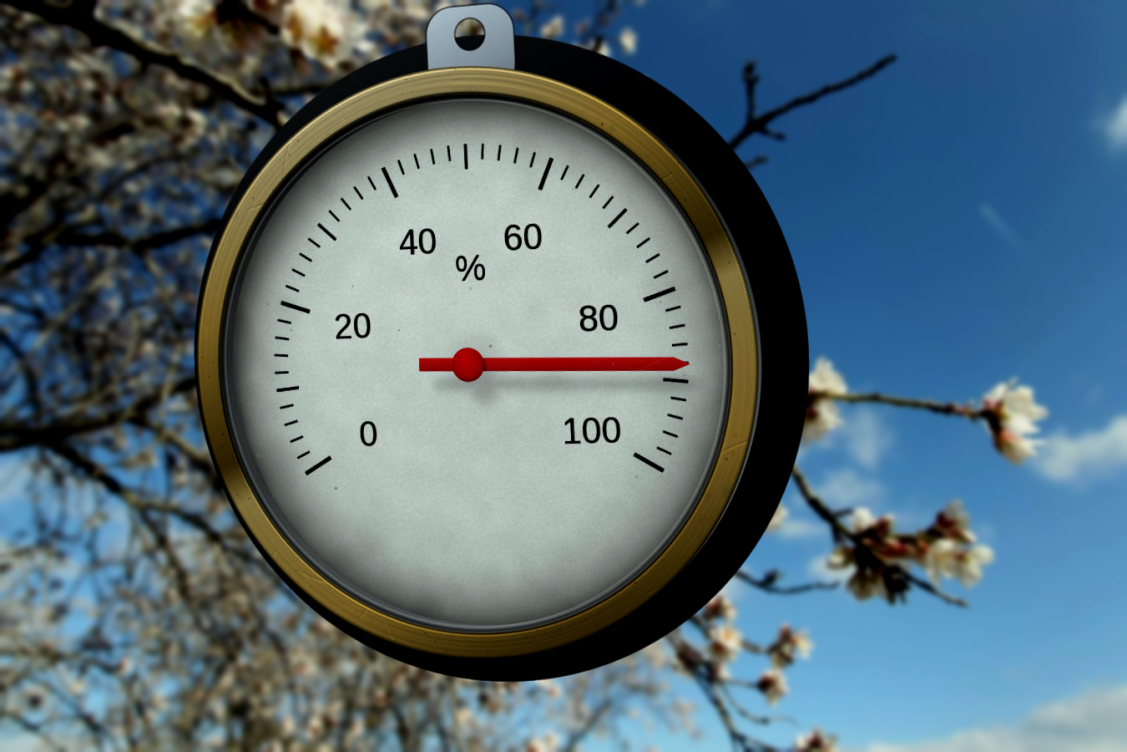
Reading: 88 %
